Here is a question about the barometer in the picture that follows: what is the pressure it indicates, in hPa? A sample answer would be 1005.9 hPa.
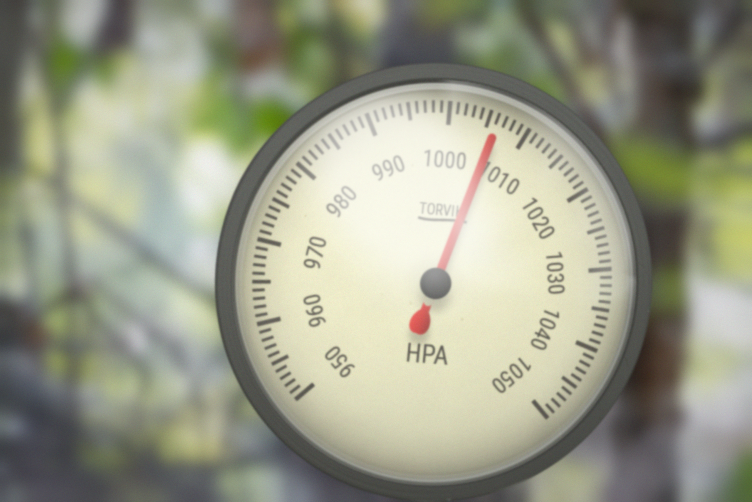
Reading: 1006 hPa
